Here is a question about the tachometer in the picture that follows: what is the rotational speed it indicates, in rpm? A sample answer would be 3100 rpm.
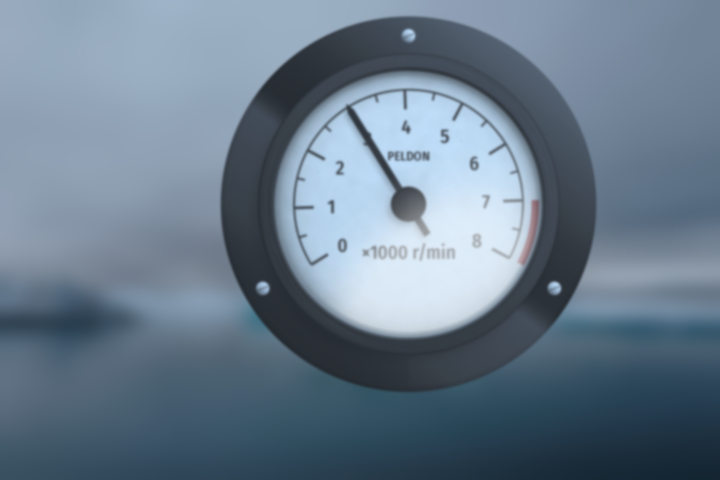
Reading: 3000 rpm
